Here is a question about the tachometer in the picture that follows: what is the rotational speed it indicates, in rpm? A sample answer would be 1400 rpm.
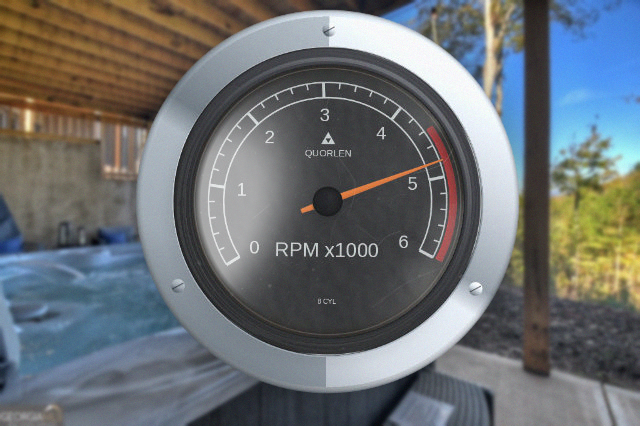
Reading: 4800 rpm
